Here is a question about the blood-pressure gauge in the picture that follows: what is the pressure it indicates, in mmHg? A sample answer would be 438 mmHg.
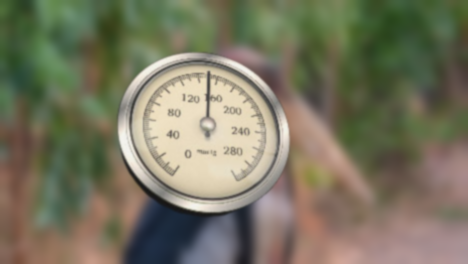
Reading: 150 mmHg
